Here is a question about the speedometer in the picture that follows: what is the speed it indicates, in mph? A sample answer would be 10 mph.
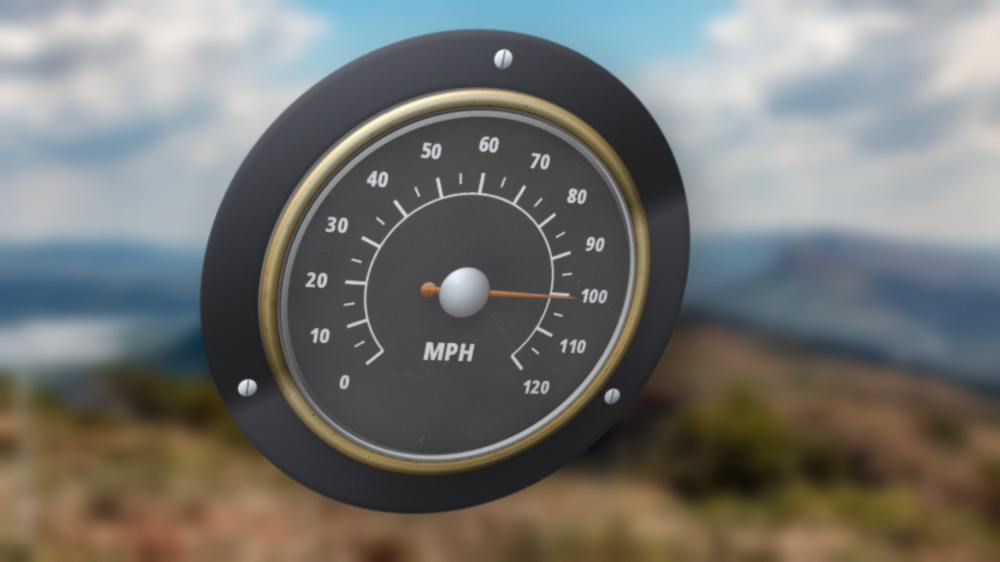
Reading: 100 mph
